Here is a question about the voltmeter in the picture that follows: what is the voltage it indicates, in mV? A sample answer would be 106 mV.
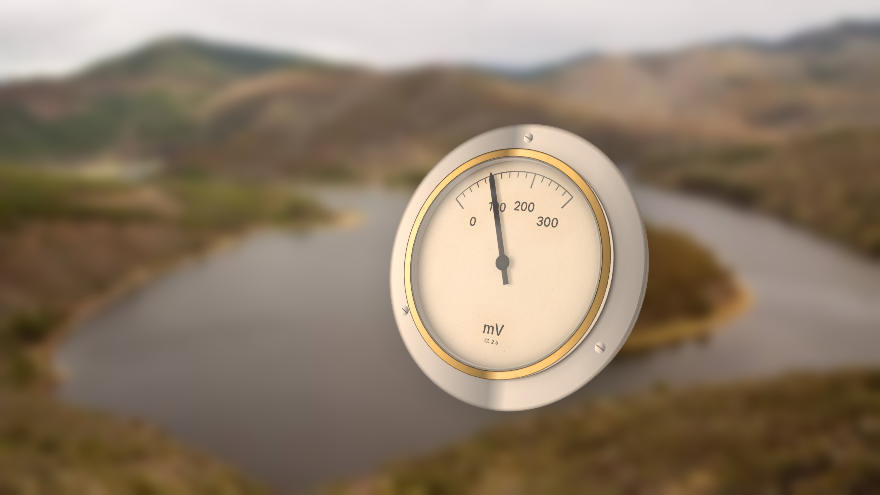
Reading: 100 mV
